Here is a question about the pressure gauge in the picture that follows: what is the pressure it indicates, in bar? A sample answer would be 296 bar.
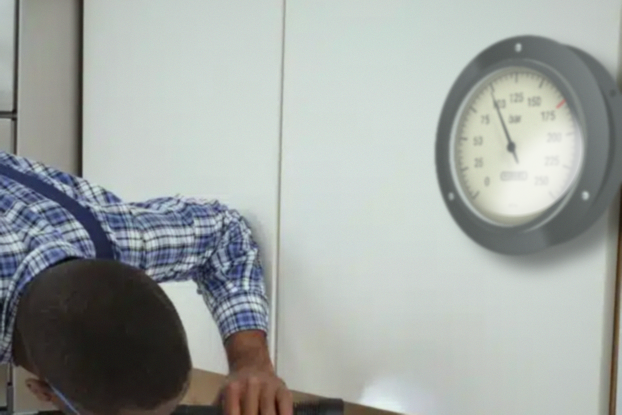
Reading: 100 bar
